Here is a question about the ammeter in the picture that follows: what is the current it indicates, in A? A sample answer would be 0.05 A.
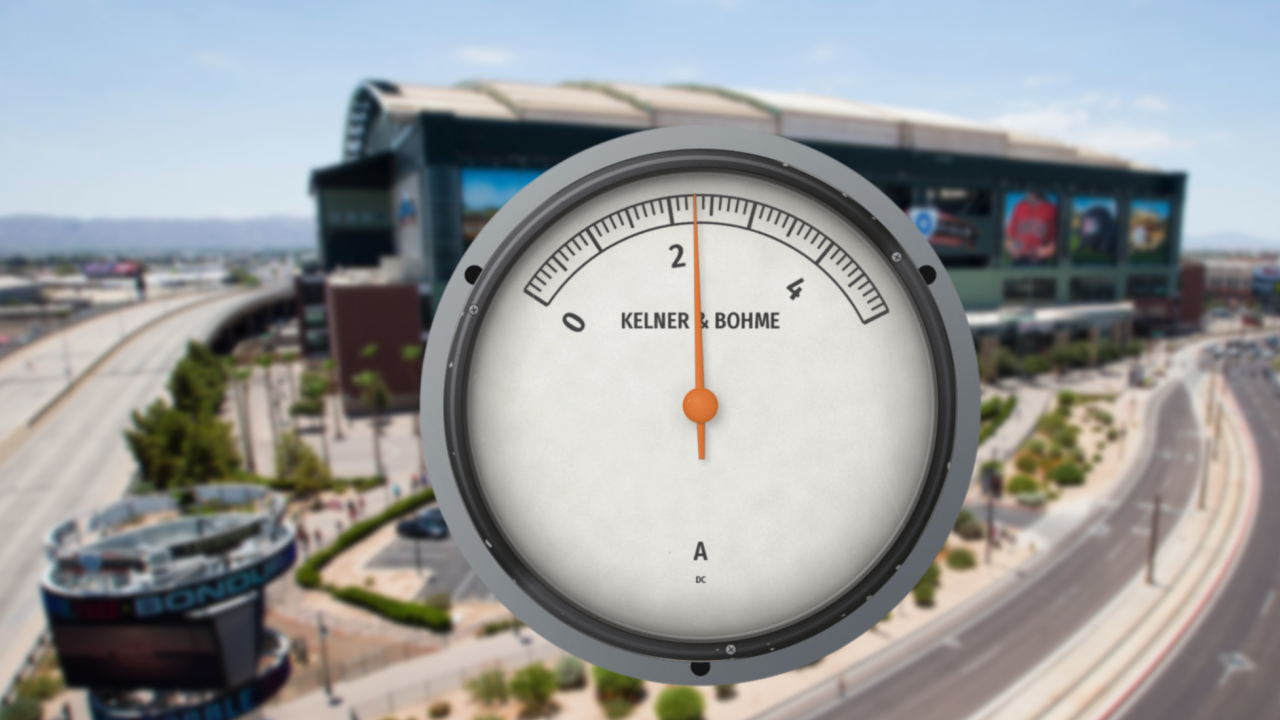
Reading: 2.3 A
